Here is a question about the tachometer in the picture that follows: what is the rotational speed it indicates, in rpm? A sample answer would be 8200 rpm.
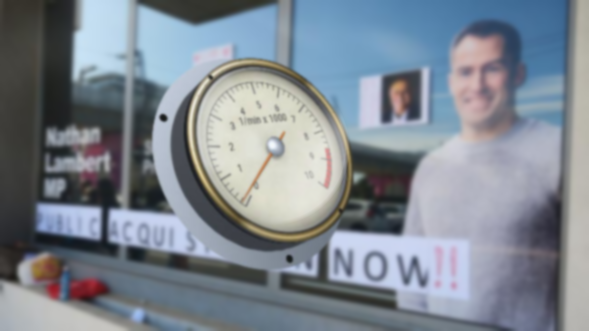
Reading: 200 rpm
